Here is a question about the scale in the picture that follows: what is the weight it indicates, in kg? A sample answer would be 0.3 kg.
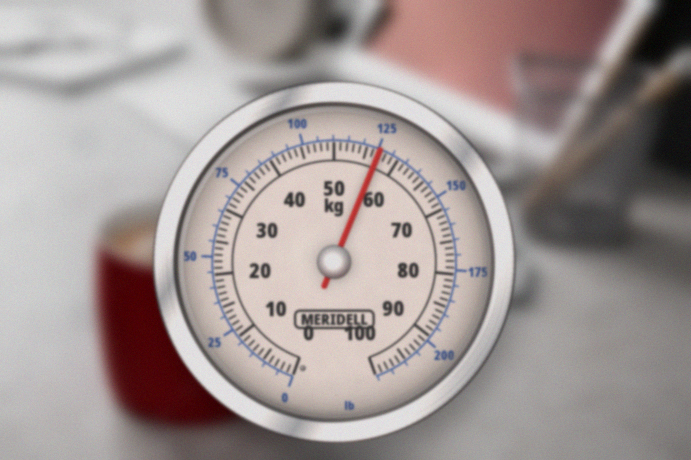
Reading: 57 kg
